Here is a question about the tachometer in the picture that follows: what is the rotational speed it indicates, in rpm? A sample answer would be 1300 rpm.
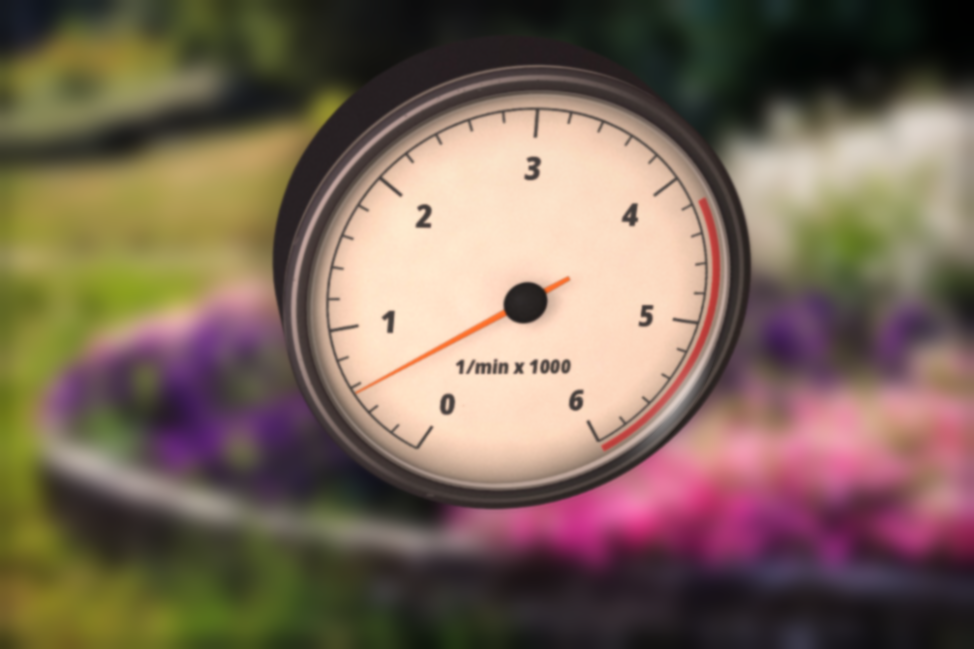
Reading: 600 rpm
